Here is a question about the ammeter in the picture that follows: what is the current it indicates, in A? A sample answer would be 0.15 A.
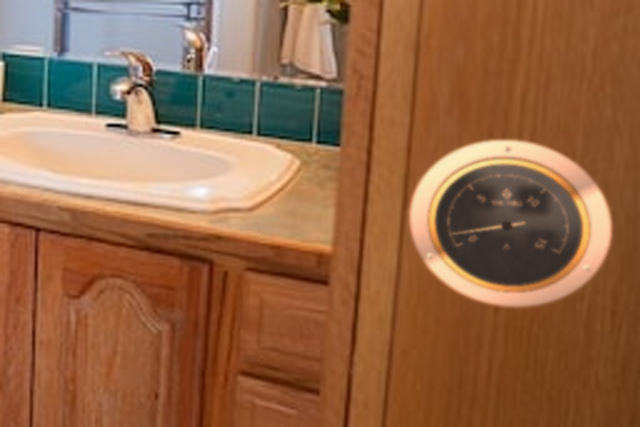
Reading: 1 A
